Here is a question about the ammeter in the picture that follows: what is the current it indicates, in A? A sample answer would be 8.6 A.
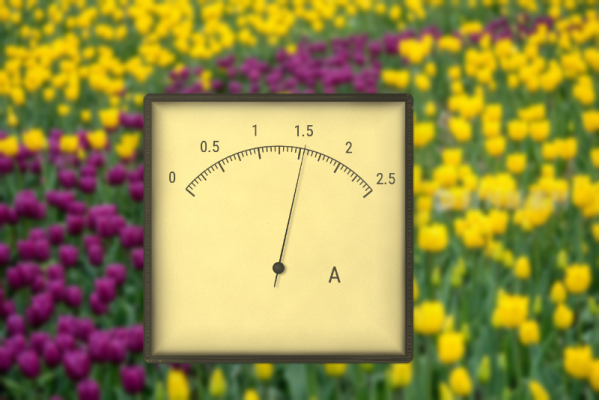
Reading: 1.55 A
